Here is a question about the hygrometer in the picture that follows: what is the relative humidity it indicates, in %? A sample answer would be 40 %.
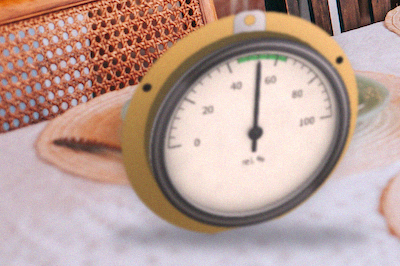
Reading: 52 %
